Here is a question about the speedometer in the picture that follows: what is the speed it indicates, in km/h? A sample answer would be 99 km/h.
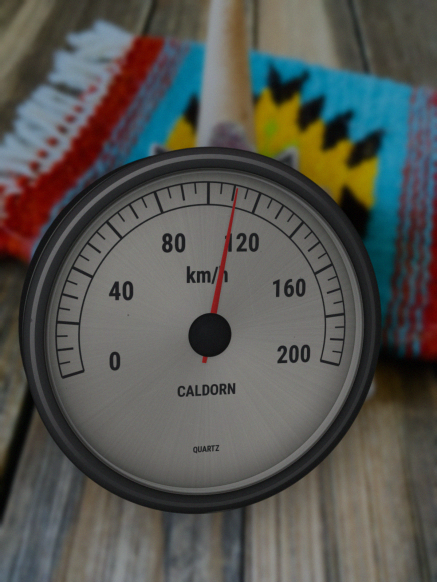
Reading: 110 km/h
